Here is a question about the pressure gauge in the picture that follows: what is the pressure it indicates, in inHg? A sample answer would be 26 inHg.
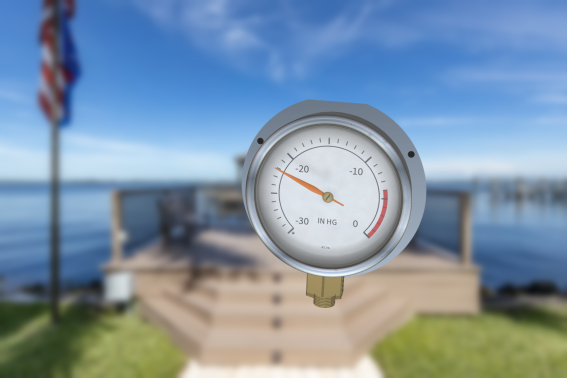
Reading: -22 inHg
